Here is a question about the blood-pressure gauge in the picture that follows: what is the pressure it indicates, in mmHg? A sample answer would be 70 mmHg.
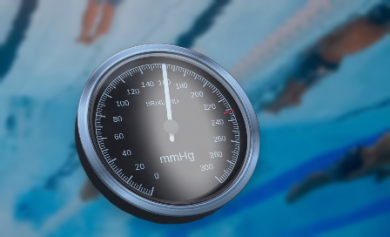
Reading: 160 mmHg
